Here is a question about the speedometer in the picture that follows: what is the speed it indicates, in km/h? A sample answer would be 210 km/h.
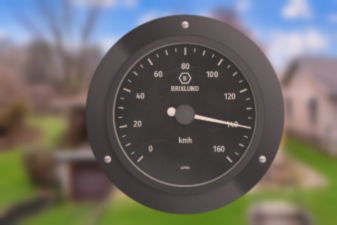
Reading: 140 km/h
